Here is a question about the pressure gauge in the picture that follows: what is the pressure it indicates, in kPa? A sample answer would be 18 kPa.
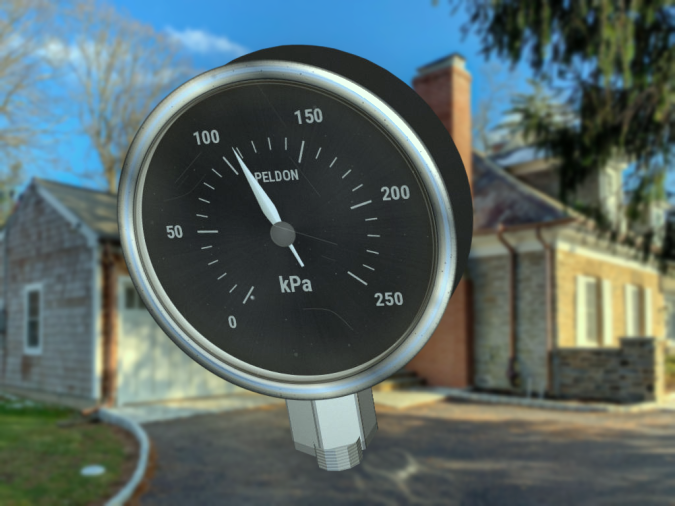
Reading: 110 kPa
